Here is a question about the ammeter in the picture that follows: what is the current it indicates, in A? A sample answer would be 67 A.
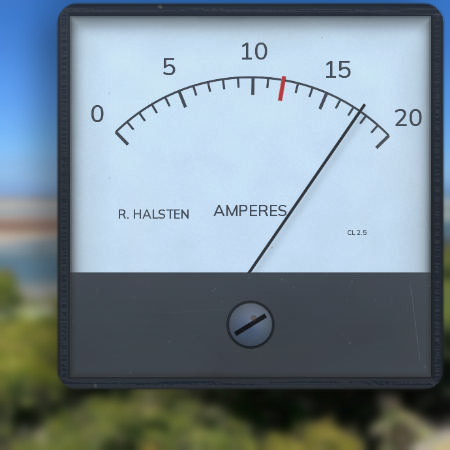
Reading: 17.5 A
